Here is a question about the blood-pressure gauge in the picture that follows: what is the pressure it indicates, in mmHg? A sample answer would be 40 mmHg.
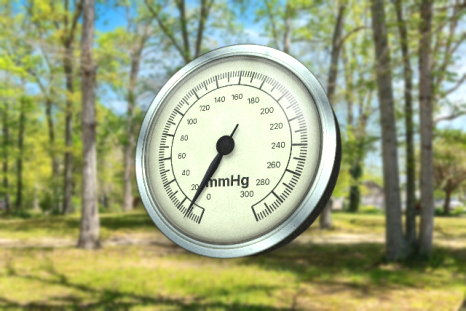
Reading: 10 mmHg
